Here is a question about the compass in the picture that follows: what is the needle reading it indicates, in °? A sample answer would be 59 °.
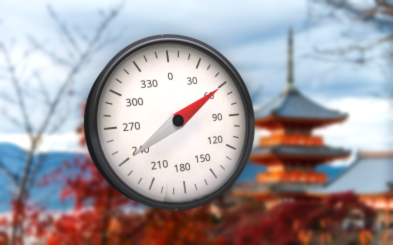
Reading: 60 °
